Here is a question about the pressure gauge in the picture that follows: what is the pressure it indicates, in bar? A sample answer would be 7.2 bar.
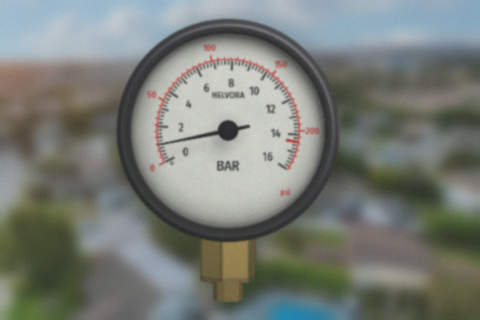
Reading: 1 bar
